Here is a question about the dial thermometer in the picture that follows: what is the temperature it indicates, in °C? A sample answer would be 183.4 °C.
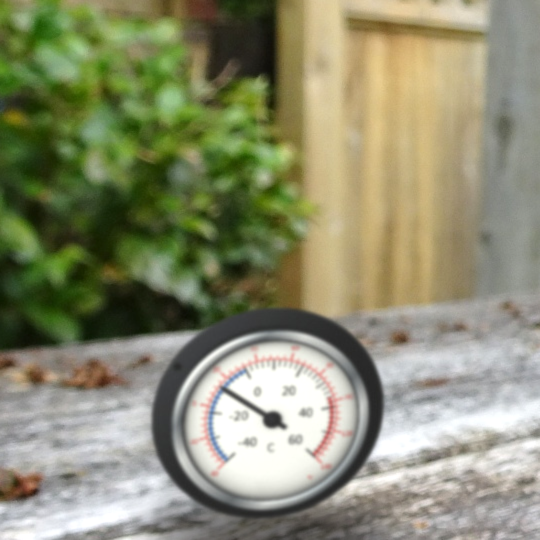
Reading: -10 °C
